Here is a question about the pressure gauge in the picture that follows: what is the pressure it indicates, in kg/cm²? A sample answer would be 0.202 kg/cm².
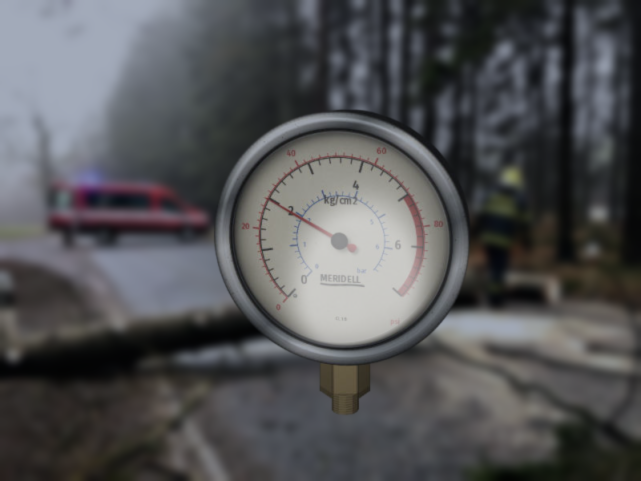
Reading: 2 kg/cm²
